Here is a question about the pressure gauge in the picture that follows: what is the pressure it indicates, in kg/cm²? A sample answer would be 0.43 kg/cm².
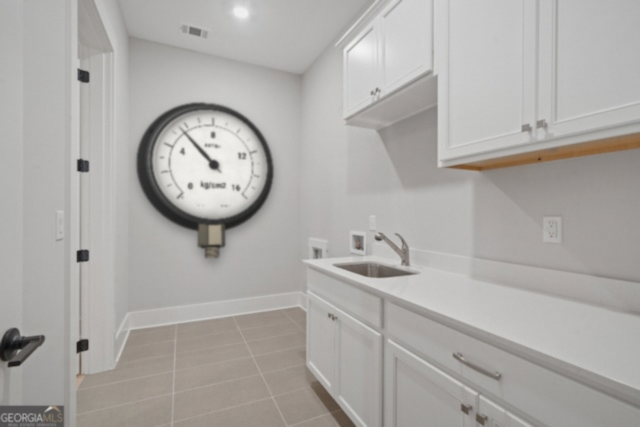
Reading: 5.5 kg/cm²
